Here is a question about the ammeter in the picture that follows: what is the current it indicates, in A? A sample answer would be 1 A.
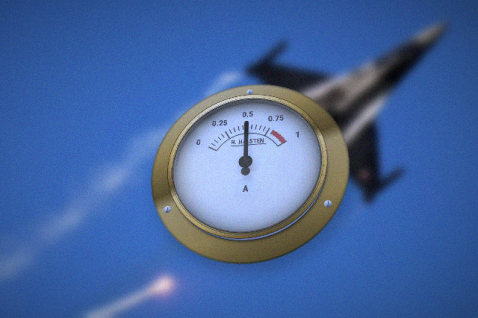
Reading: 0.5 A
